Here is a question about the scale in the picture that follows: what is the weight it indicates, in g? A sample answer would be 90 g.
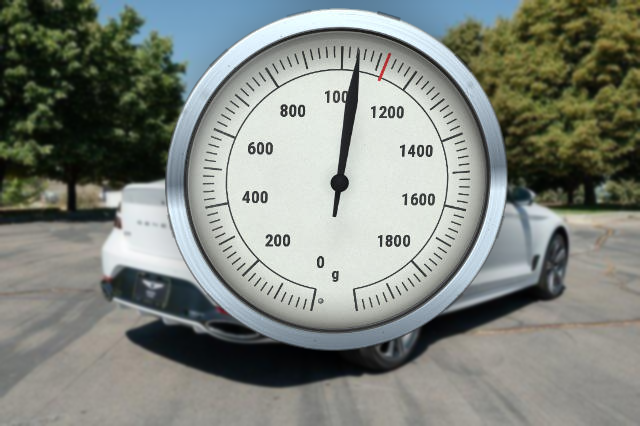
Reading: 1040 g
